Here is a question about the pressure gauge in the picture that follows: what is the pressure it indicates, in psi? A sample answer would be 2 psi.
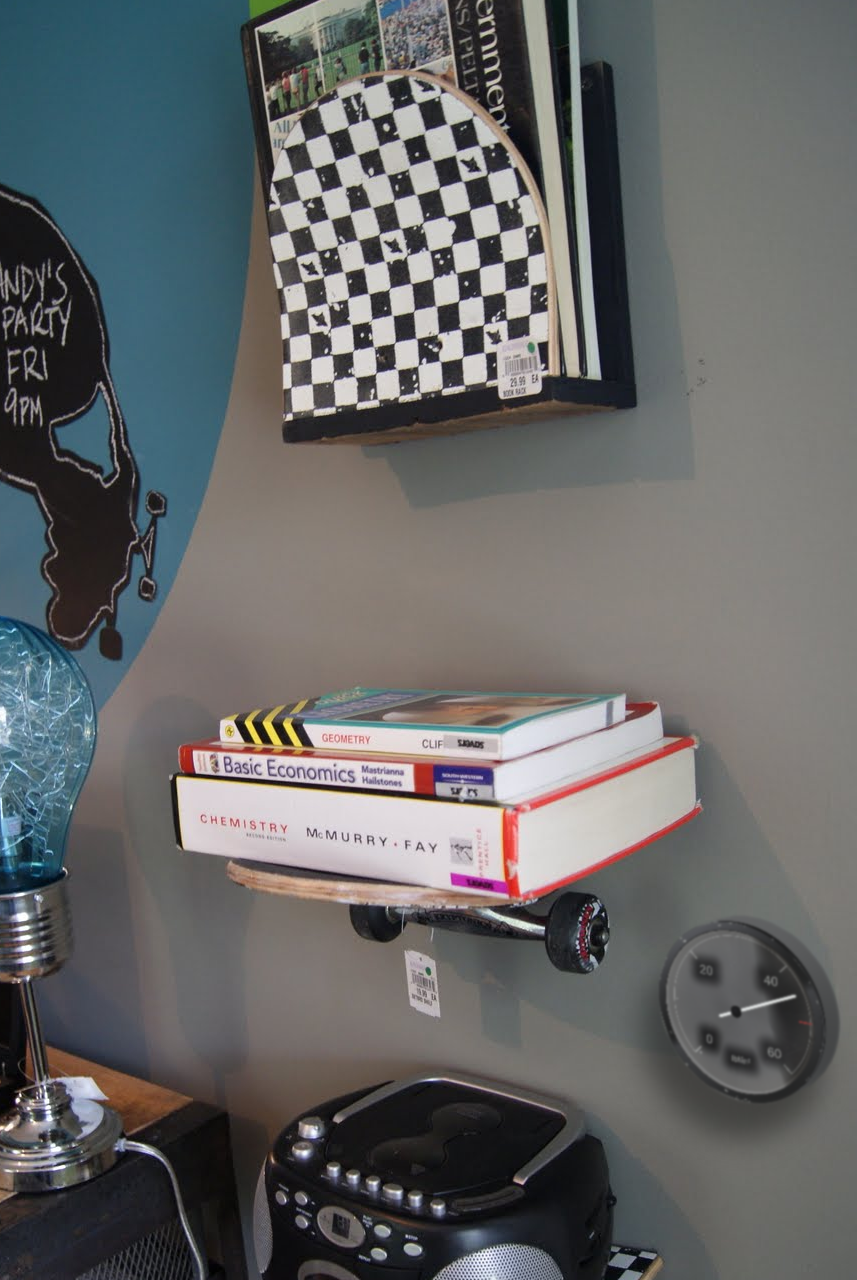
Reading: 45 psi
